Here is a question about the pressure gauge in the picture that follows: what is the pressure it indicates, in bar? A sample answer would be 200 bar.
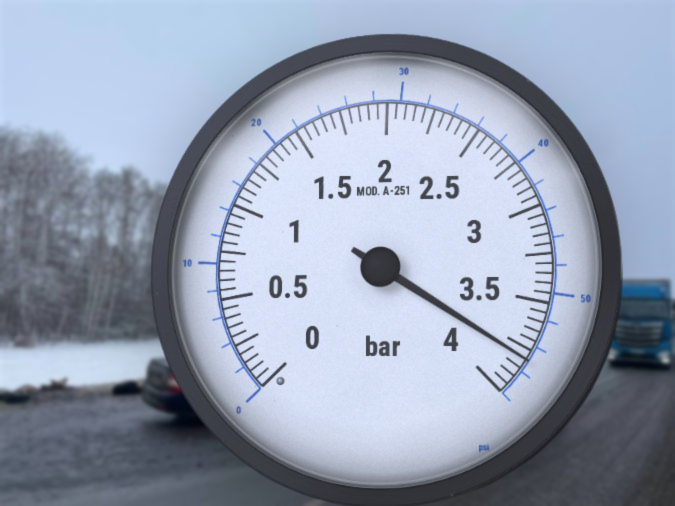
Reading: 3.8 bar
